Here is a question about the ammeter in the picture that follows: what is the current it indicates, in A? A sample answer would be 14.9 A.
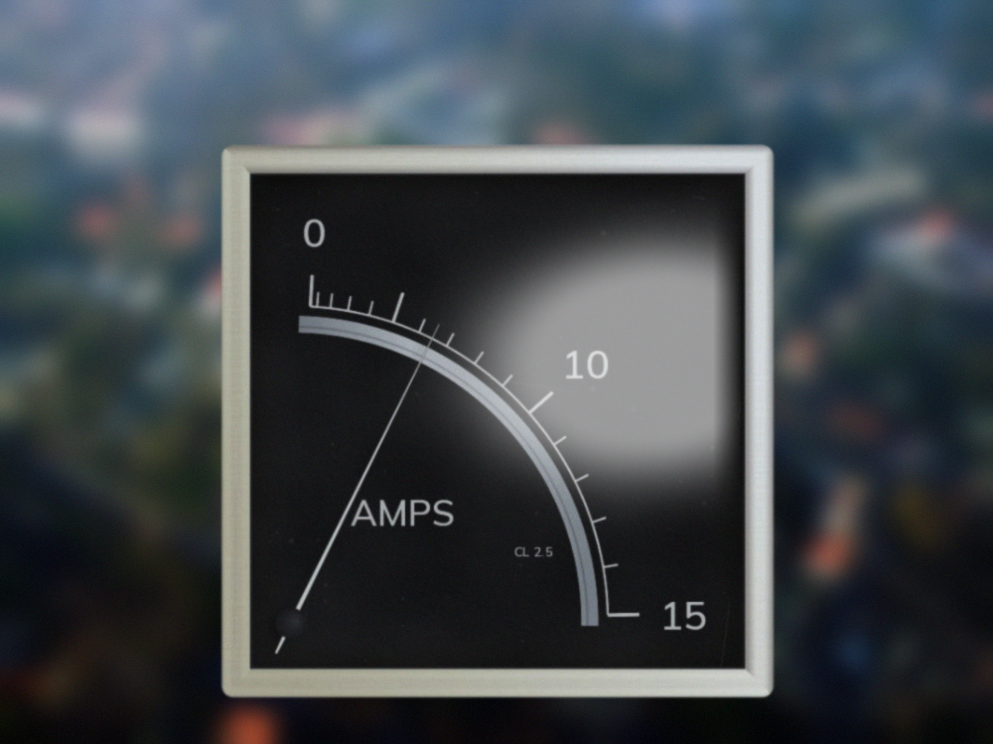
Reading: 6.5 A
